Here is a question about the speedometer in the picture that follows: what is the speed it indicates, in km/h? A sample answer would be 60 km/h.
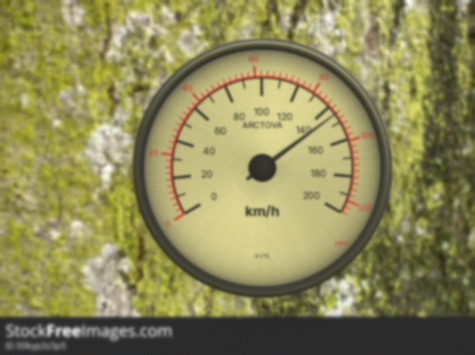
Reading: 145 km/h
